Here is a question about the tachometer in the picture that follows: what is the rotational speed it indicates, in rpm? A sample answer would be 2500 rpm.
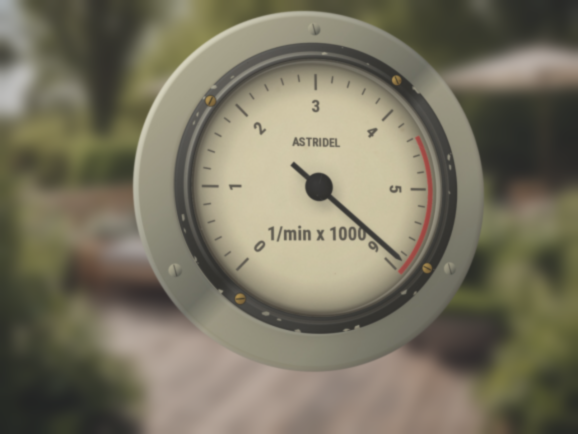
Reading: 5900 rpm
